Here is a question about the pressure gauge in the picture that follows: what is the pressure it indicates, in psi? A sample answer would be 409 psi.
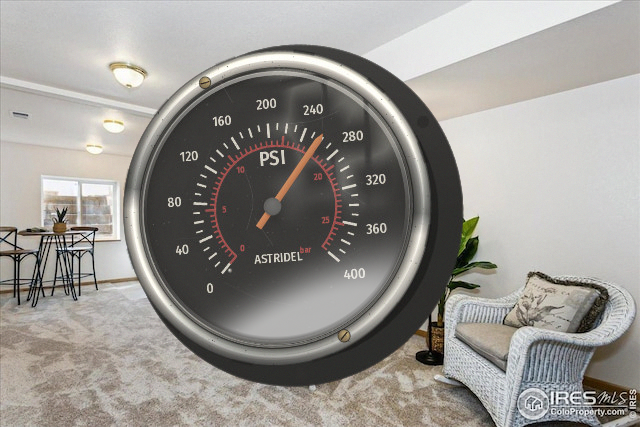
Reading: 260 psi
